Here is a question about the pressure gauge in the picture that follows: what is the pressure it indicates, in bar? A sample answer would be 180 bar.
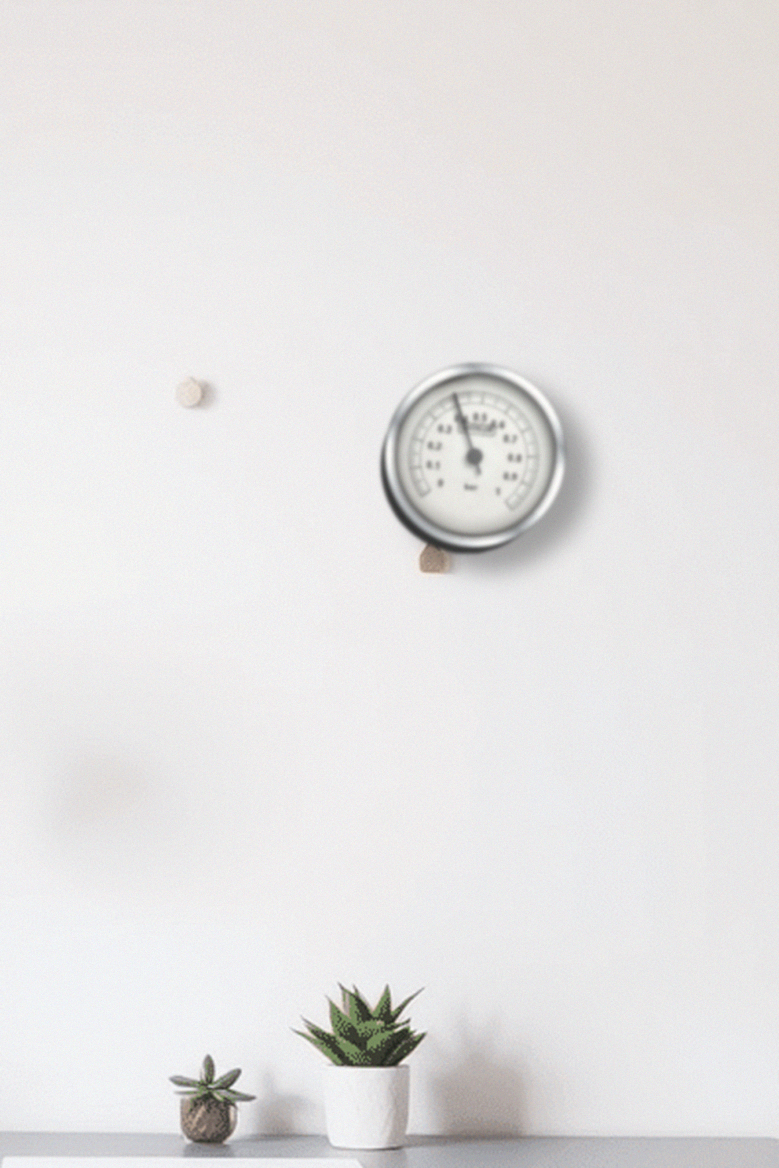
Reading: 0.4 bar
